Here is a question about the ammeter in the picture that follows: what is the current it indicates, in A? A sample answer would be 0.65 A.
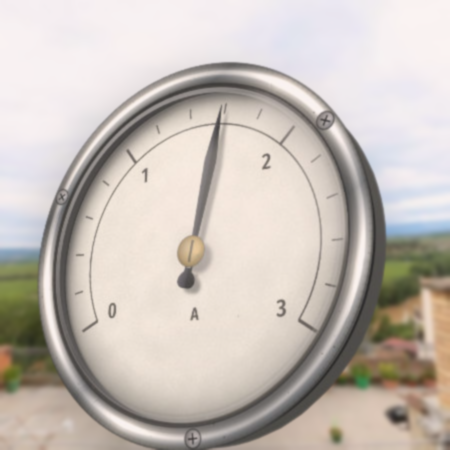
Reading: 1.6 A
